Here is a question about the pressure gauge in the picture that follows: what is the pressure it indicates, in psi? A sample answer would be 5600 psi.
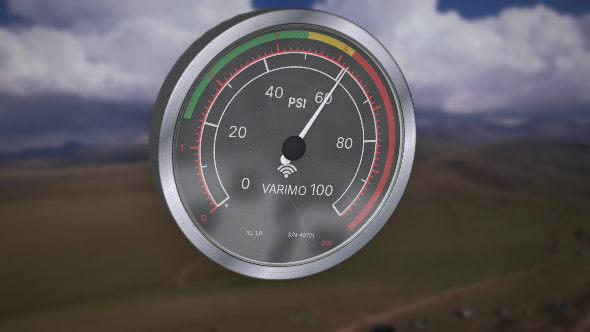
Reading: 60 psi
